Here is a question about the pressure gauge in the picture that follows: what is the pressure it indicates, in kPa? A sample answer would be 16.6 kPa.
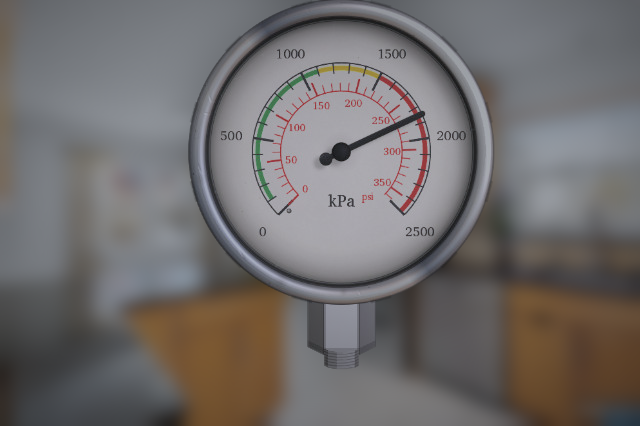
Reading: 1850 kPa
